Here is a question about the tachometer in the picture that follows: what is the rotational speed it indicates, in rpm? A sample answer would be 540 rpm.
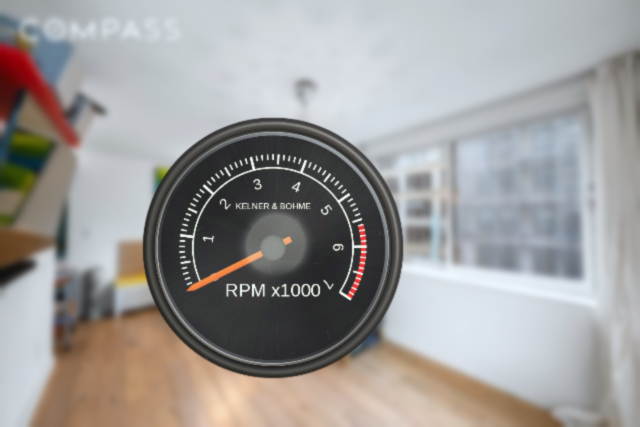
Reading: 0 rpm
